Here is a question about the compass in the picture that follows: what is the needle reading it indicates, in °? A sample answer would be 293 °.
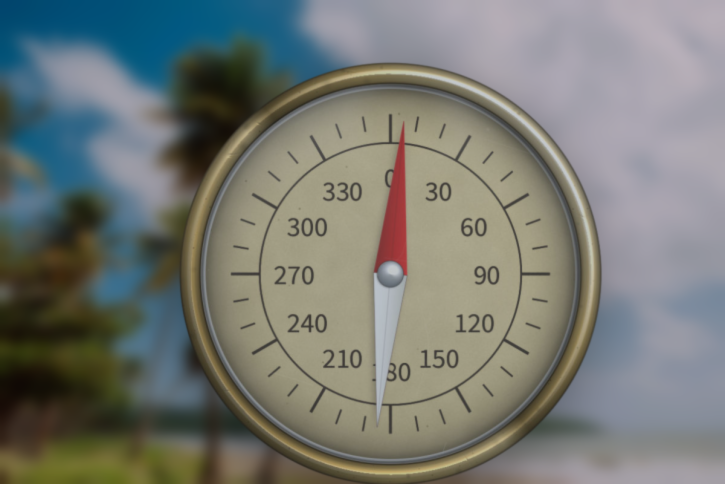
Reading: 5 °
